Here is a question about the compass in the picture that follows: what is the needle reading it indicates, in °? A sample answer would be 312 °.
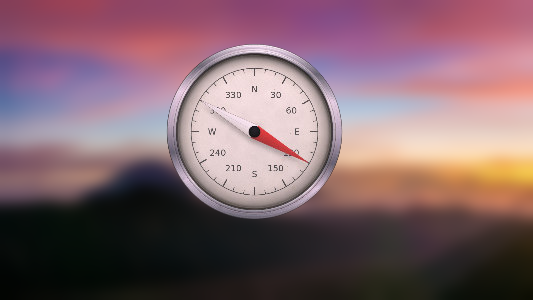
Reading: 120 °
